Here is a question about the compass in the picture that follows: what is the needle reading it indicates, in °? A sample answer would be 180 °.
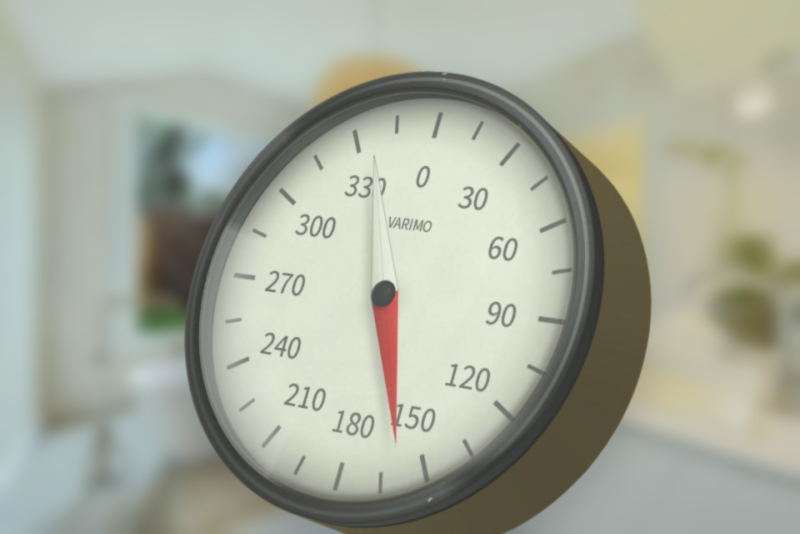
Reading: 157.5 °
